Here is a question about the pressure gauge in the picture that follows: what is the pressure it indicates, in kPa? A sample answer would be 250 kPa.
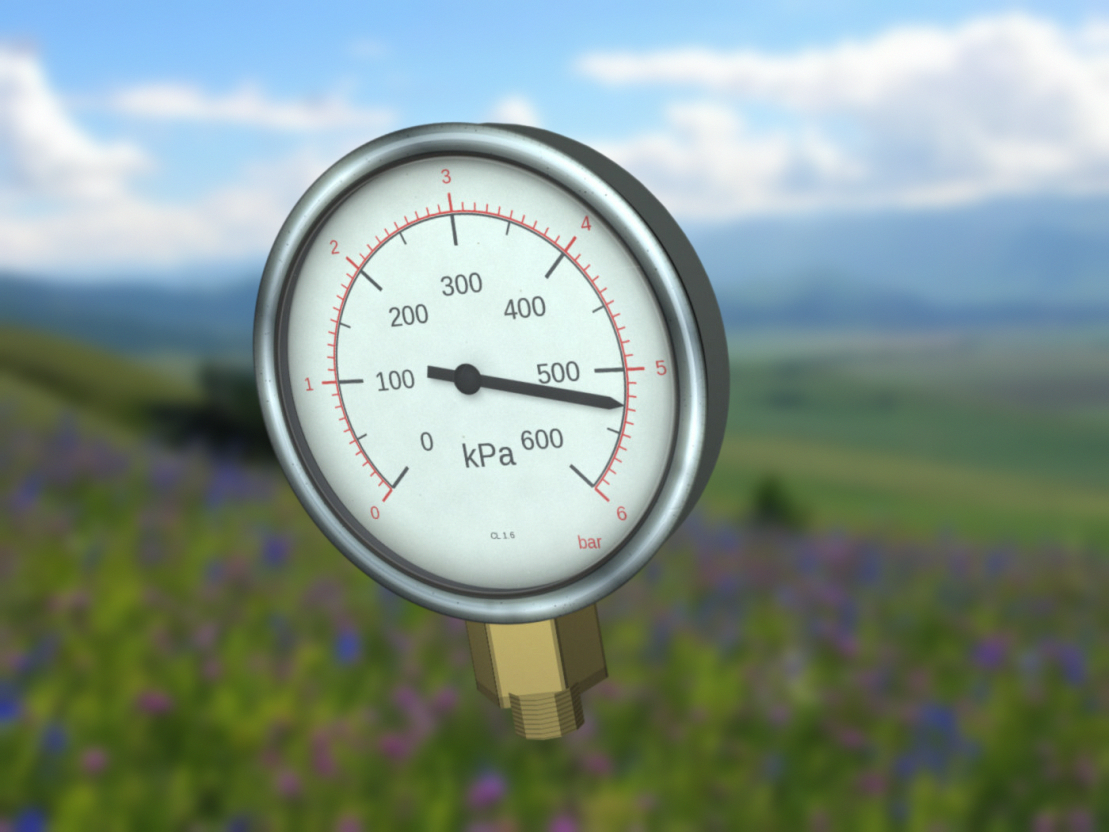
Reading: 525 kPa
